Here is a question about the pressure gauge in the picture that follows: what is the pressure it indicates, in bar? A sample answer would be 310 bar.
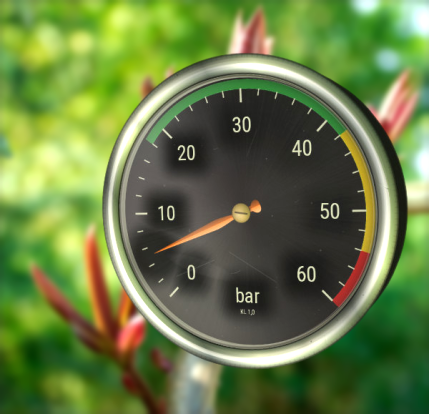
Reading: 5 bar
